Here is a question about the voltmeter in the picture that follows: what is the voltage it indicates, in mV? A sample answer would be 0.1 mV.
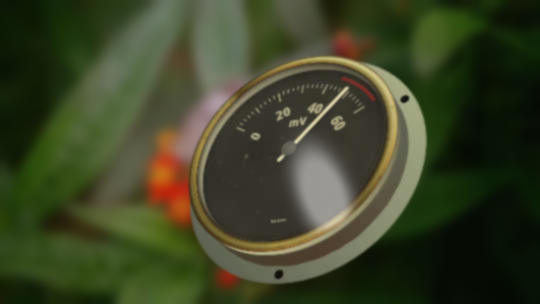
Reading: 50 mV
